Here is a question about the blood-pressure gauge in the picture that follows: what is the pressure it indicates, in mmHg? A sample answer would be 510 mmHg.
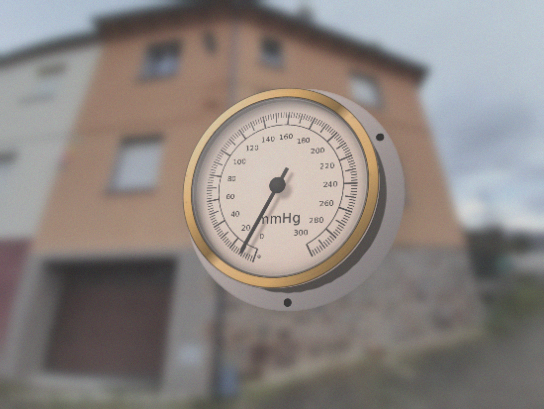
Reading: 10 mmHg
